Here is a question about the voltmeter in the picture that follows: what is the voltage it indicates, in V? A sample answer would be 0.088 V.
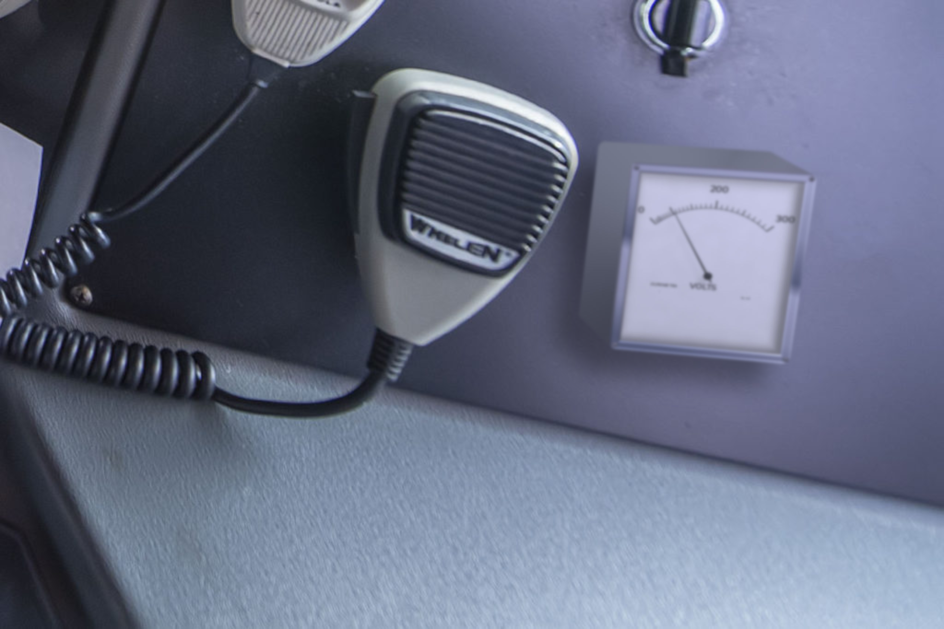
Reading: 100 V
